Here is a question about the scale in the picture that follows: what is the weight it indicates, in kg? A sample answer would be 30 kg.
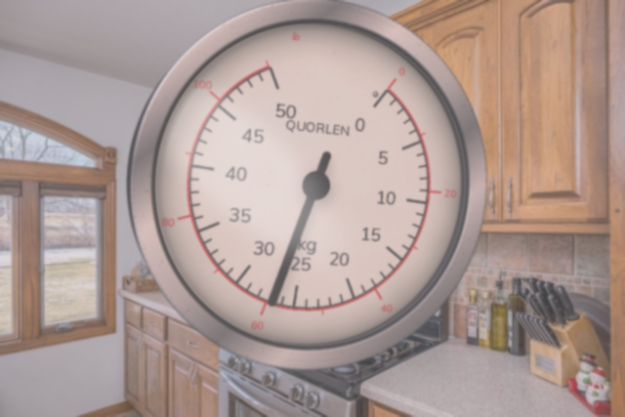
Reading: 27 kg
